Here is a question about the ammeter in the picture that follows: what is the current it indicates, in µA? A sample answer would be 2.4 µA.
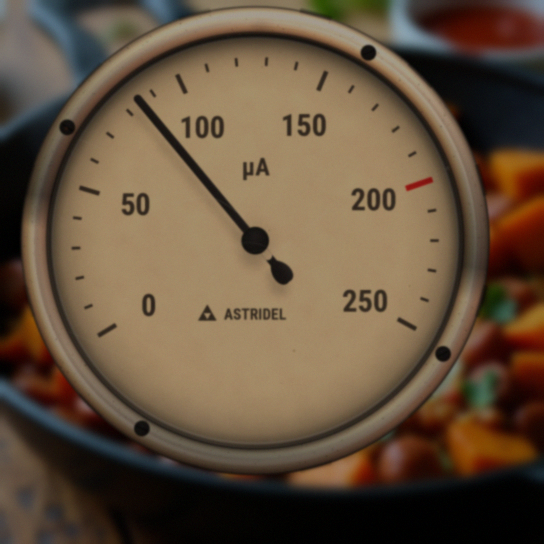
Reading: 85 µA
